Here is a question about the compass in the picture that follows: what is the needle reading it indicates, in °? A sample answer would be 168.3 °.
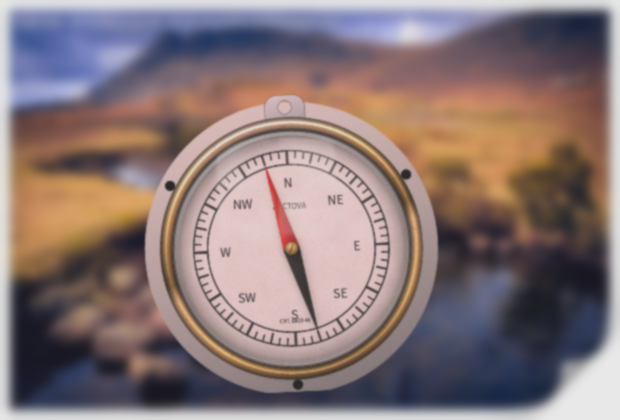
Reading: 345 °
